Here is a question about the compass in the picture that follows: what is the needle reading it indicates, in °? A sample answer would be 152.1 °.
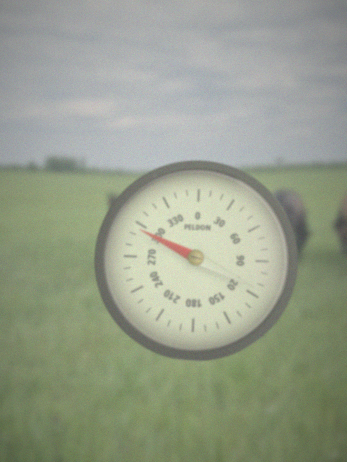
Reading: 295 °
